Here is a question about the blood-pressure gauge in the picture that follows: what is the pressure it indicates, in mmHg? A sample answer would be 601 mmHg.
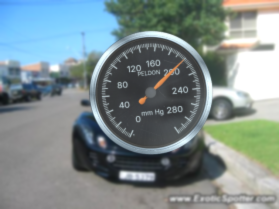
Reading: 200 mmHg
